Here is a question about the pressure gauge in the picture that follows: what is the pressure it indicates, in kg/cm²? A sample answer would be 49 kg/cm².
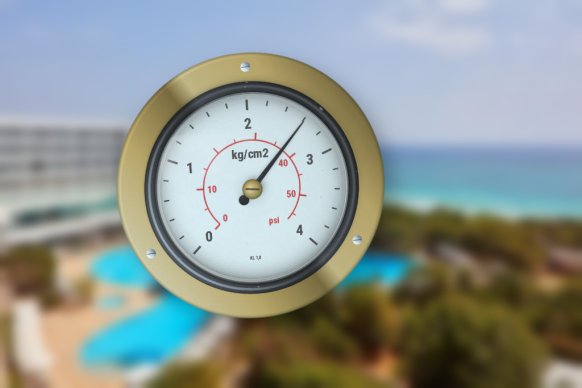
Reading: 2.6 kg/cm²
